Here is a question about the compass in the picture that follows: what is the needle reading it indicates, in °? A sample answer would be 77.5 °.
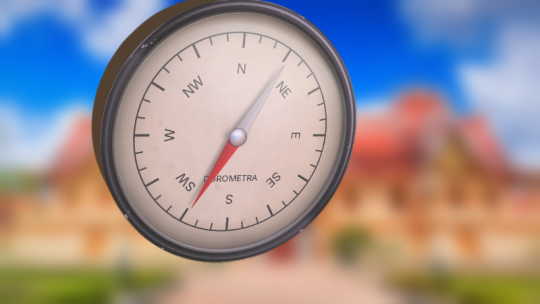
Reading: 210 °
